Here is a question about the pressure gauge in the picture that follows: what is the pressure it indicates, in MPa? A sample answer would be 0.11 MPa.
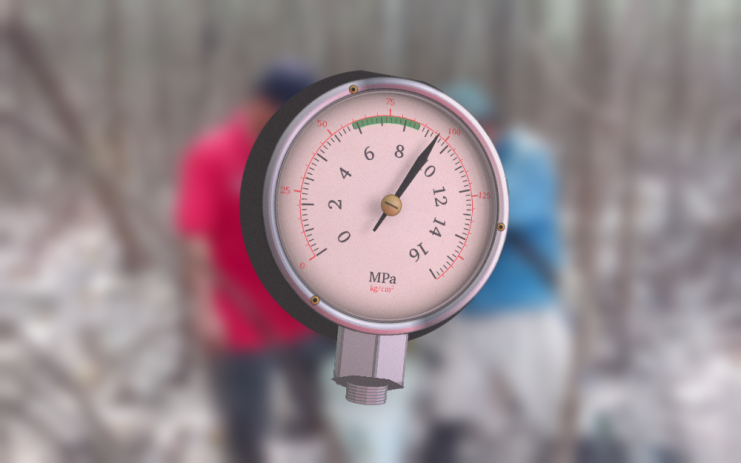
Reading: 9.4 MPa
